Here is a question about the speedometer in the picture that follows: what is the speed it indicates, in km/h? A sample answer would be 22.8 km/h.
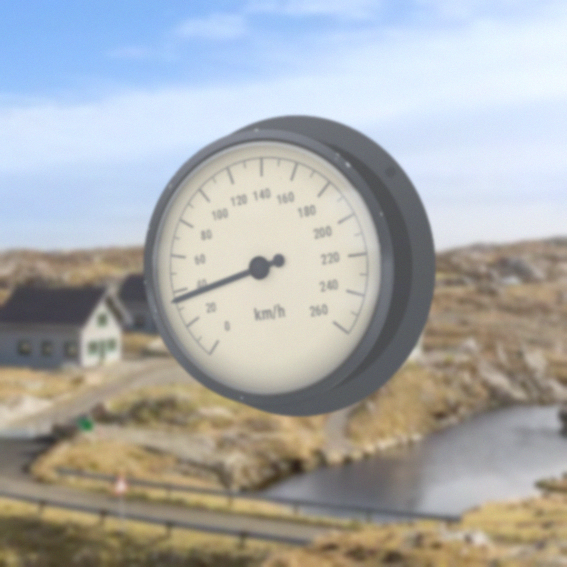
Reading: 35 km/h
